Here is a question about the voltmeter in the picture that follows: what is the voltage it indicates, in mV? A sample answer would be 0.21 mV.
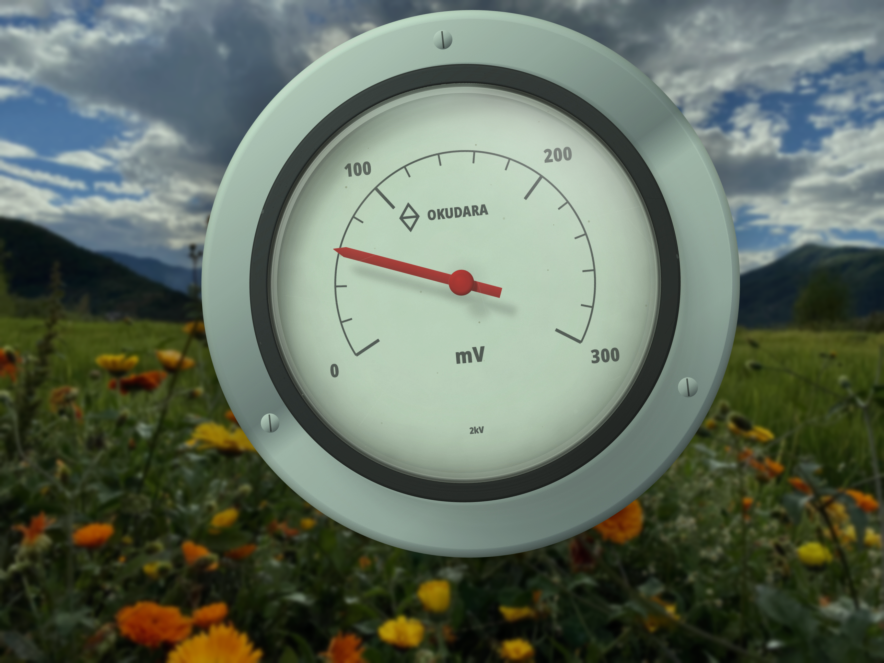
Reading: 60 mV
